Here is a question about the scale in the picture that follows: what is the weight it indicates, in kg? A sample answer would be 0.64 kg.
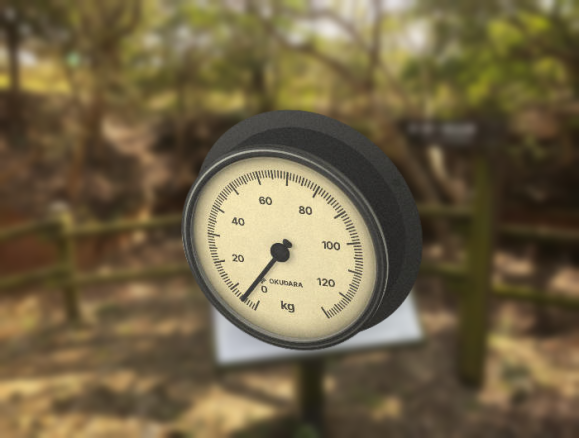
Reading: 5 kg
